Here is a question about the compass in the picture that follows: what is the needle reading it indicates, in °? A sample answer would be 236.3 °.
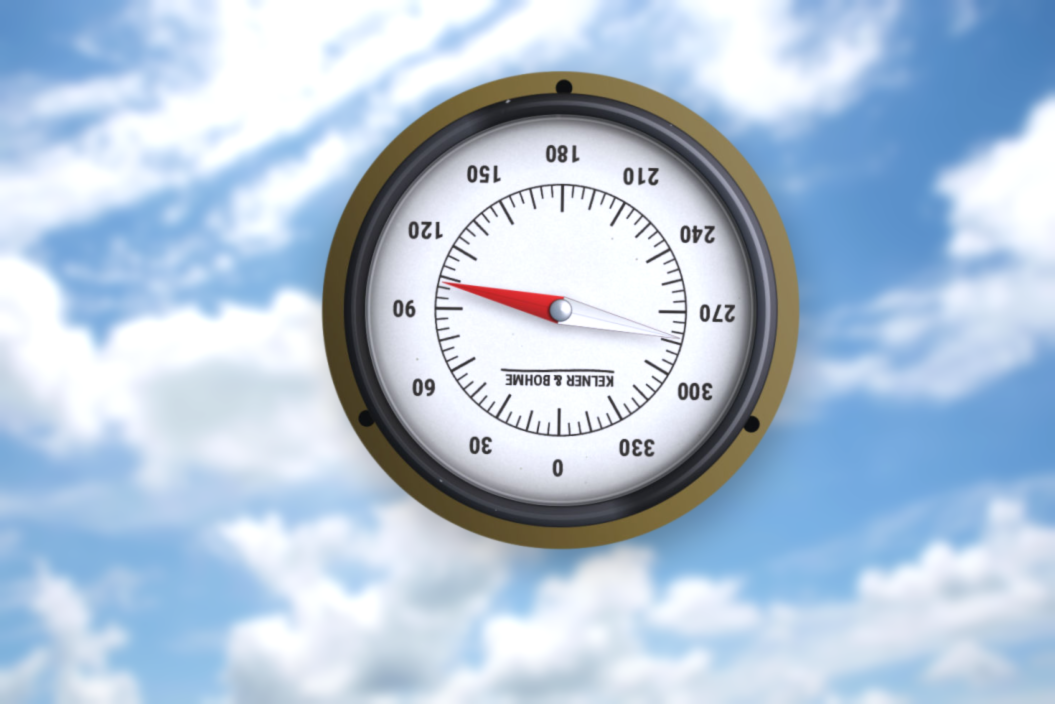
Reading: 102.5 °
